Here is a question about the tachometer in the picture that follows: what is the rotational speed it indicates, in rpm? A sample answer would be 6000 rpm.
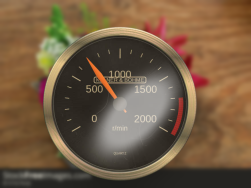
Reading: 700 rpm
